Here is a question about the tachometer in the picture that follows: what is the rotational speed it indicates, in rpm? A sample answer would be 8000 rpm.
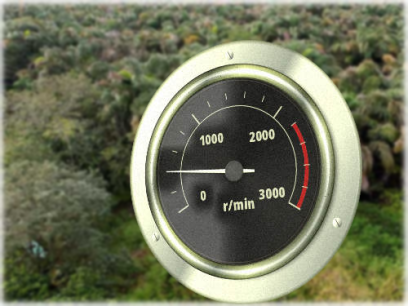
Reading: 400 rpm
